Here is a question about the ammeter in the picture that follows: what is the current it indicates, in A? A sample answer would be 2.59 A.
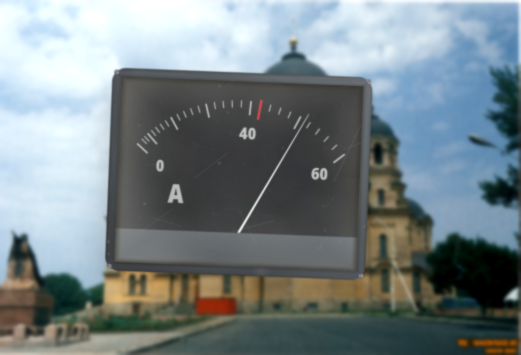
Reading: 51 A
